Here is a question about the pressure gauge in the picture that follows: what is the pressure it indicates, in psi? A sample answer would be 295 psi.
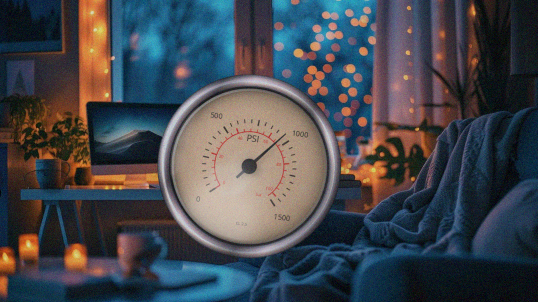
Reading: 950 psi
